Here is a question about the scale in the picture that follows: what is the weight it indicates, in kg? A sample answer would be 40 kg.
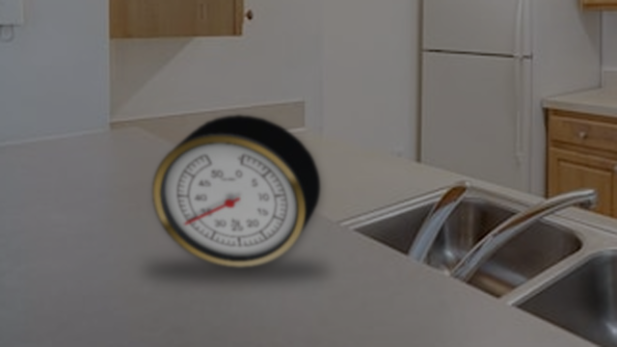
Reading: 35 kg
